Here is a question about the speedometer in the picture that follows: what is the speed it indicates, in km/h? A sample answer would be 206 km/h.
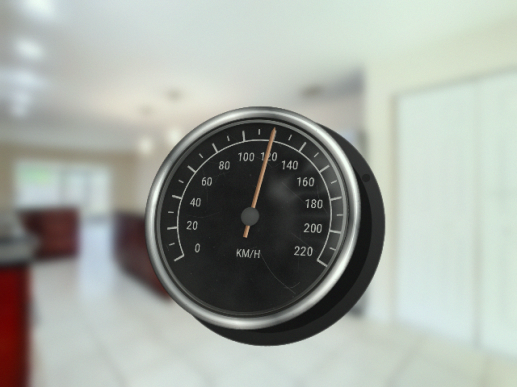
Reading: 120 km/h
